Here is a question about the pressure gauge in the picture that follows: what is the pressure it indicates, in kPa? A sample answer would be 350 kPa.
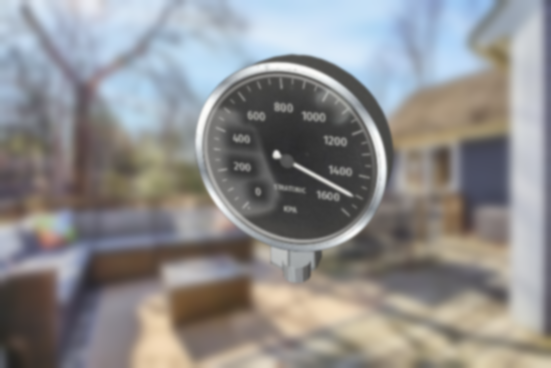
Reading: 1500 kPa
